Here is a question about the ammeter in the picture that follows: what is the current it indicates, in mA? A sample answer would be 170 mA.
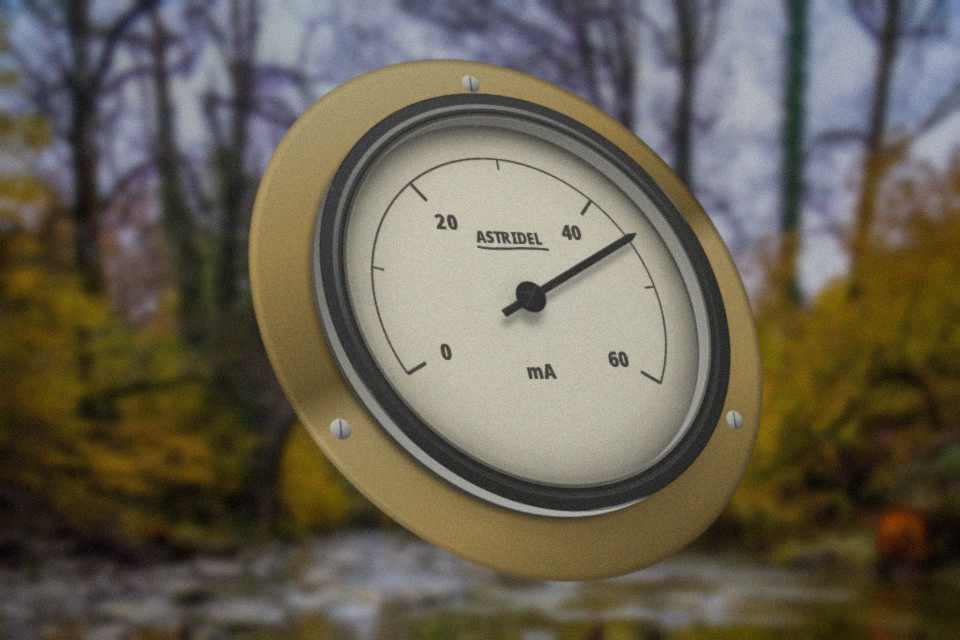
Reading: 45 mA
